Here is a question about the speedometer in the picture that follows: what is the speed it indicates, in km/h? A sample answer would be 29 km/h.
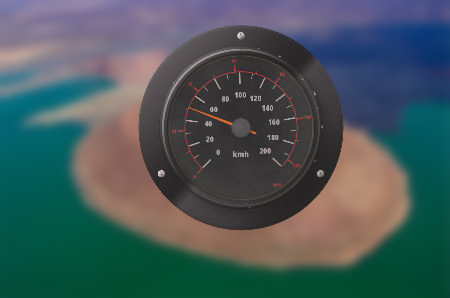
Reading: 50 km/h
